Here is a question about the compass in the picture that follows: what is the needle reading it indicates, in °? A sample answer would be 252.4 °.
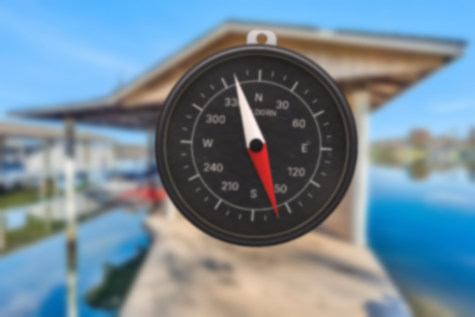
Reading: 160 °
